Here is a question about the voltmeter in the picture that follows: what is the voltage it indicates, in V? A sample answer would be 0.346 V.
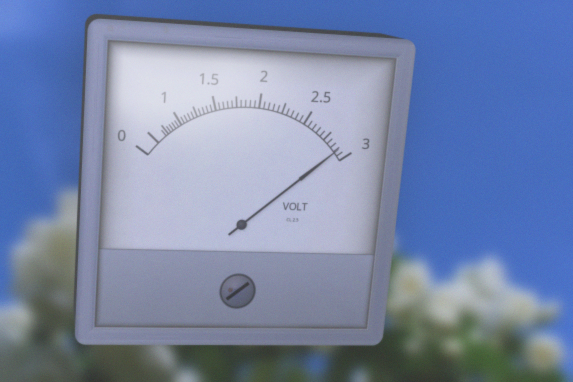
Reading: 2.9 V
